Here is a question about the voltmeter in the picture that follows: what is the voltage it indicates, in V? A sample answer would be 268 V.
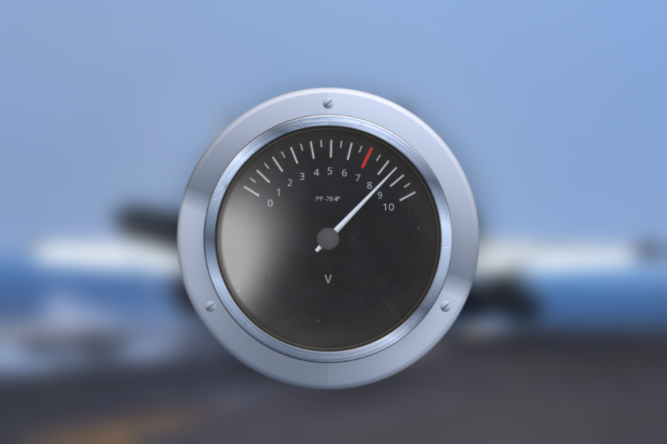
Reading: 8.5 V
